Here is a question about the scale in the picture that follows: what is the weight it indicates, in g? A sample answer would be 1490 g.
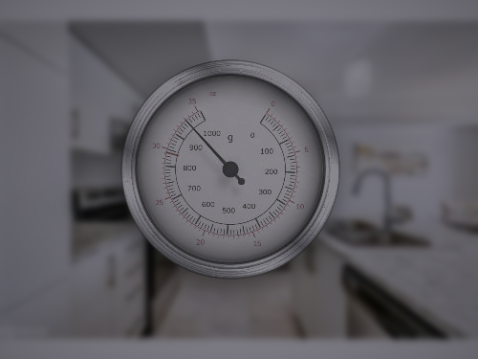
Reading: 950 g
